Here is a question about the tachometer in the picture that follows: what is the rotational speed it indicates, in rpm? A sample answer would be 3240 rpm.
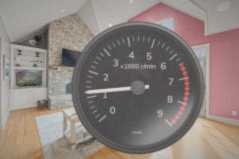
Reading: 1200 rpm
